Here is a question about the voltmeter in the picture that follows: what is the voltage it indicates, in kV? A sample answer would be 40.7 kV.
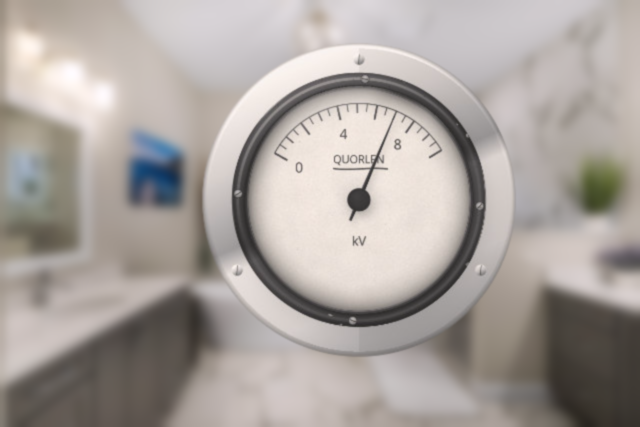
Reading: 7 kV
